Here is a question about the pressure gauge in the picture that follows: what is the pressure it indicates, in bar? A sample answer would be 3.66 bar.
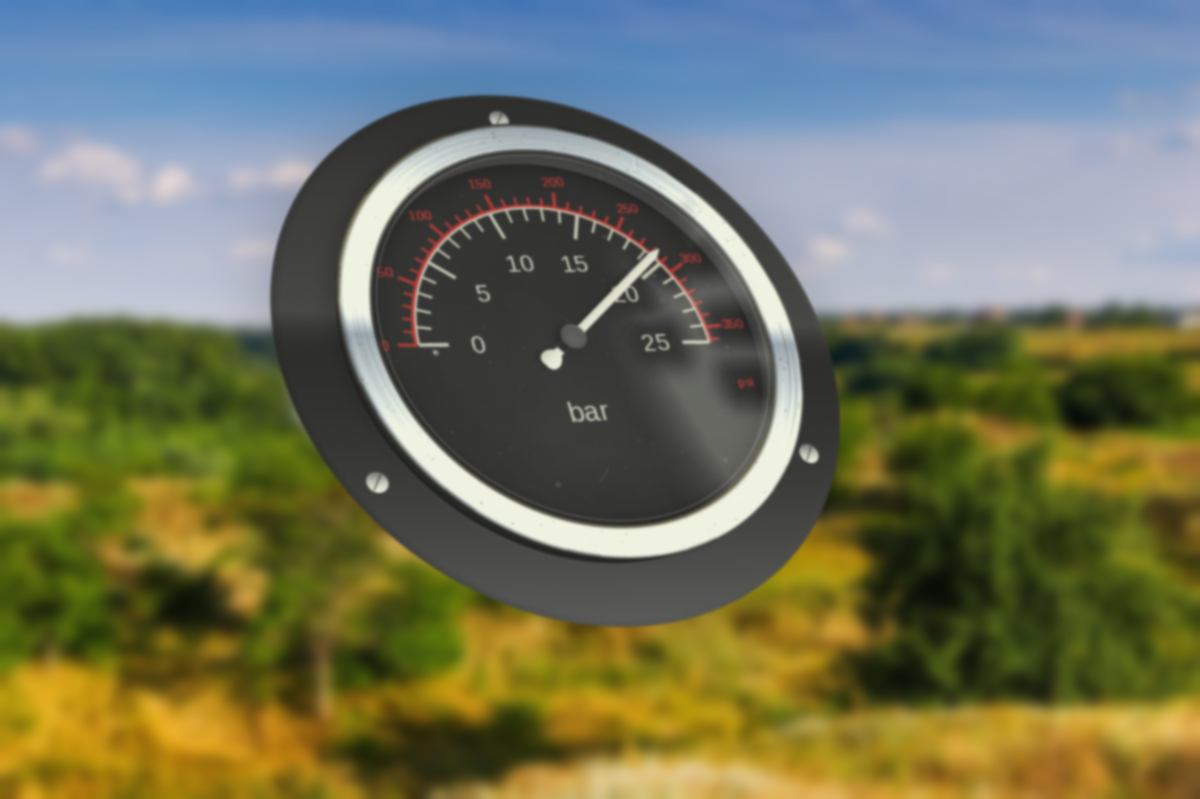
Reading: 19.5 bar
